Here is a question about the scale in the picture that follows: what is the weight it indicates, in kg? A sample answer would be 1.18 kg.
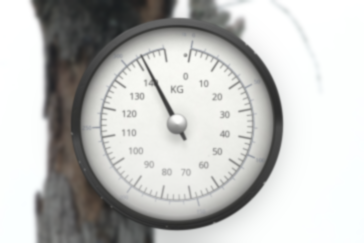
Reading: 142 kg
